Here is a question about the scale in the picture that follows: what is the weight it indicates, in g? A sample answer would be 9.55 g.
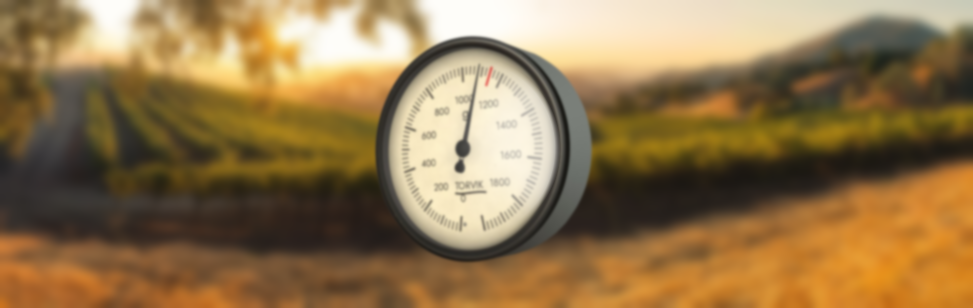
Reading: 1100 g
